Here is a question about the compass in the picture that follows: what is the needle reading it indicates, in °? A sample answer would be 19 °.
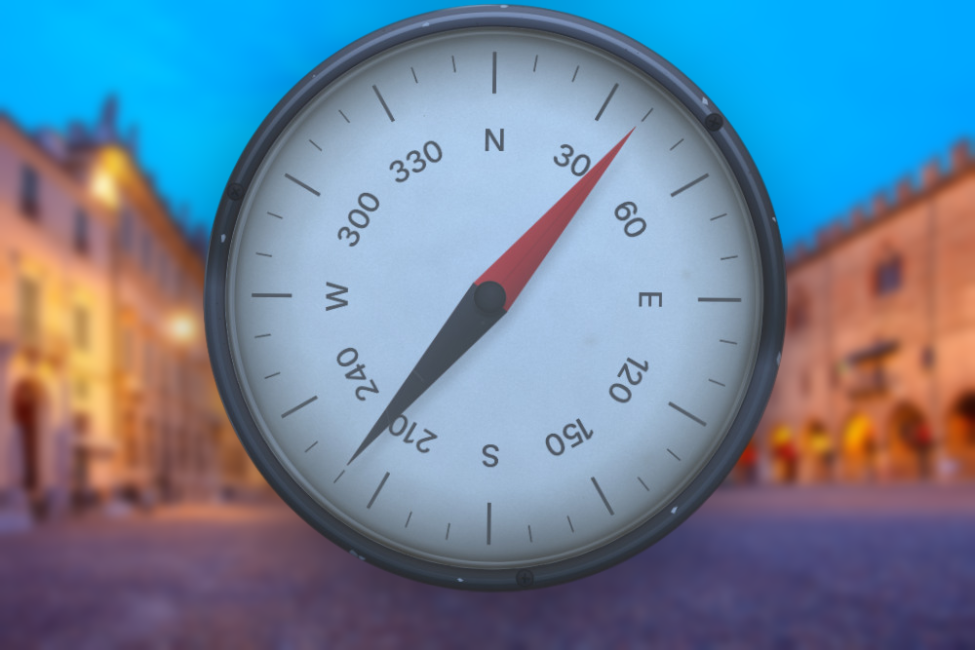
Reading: 40 °
